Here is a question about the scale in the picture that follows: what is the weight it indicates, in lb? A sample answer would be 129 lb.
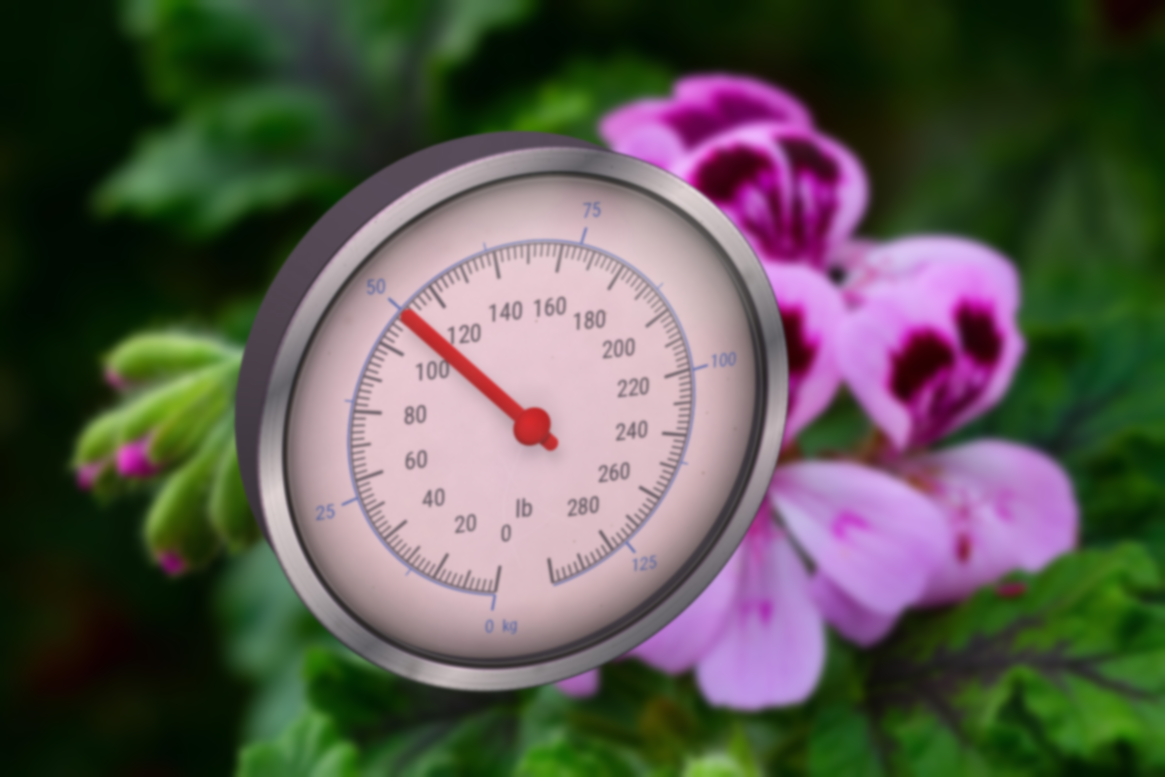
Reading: 110 lb
